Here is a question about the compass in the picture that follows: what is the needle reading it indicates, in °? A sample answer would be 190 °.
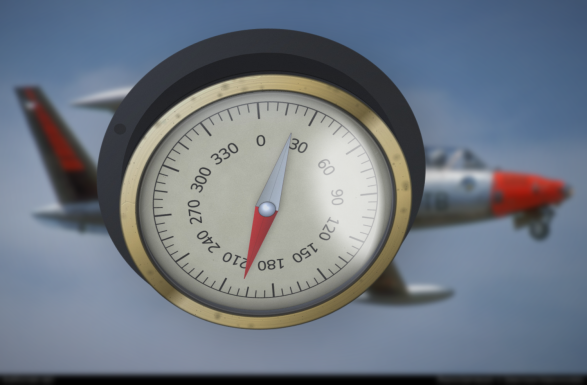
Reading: 200 °
